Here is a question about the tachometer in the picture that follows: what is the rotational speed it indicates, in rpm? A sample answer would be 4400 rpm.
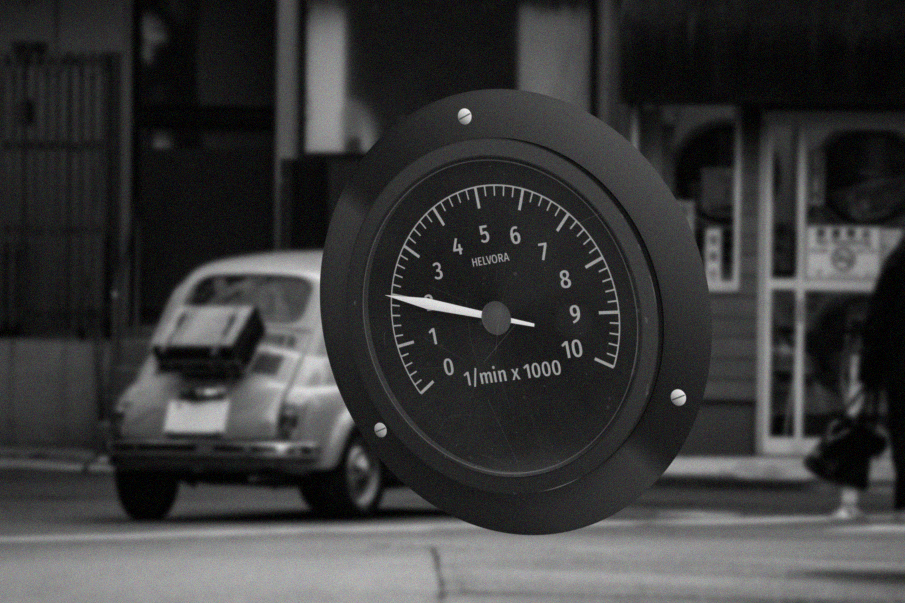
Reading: 2000 rpm
